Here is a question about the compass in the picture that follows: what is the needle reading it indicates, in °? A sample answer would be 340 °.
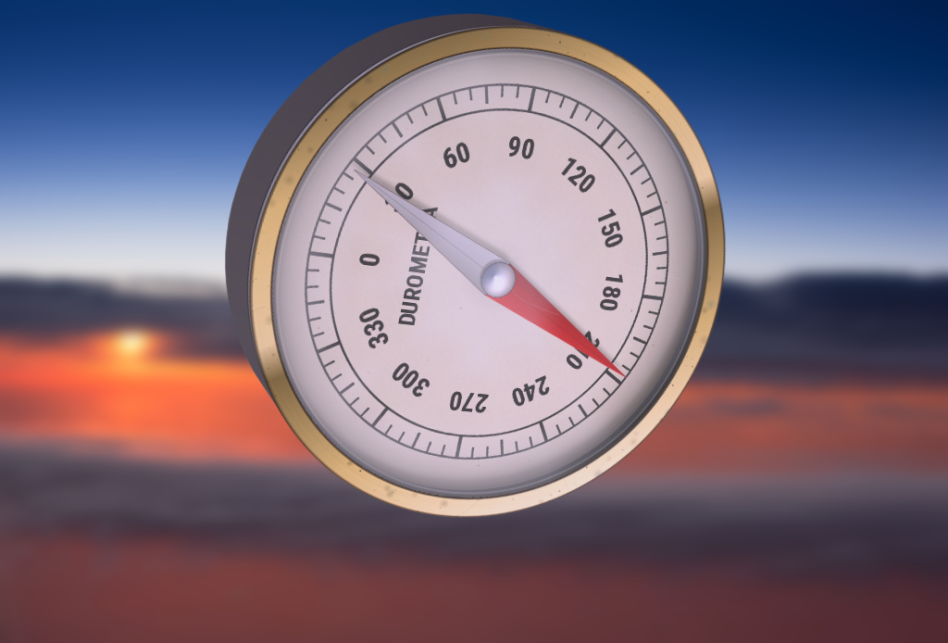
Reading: 207.5 °
